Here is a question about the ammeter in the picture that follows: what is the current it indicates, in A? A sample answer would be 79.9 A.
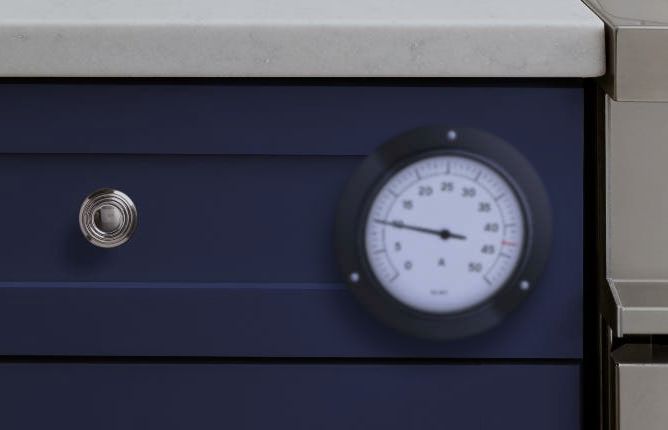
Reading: 10 A
